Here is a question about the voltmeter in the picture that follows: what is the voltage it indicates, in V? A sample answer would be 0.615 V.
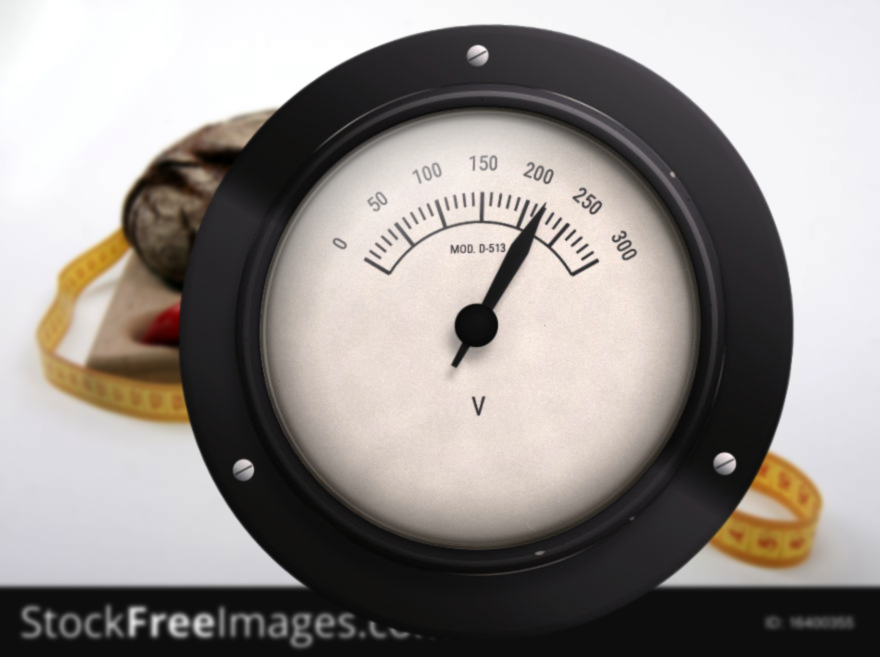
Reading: 220 V
